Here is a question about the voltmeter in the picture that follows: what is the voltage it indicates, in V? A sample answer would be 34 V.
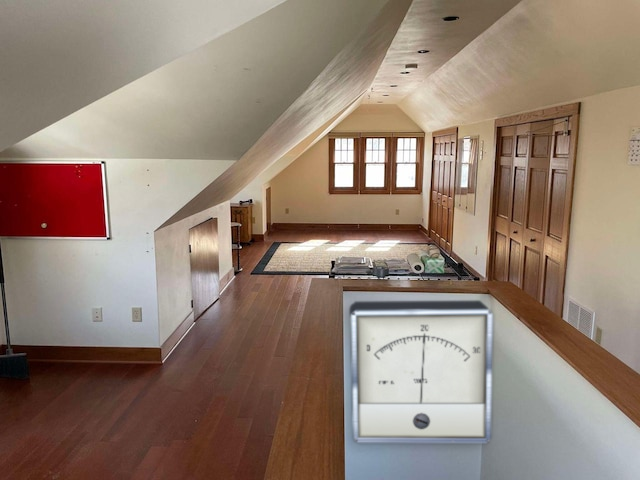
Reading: 20 V
